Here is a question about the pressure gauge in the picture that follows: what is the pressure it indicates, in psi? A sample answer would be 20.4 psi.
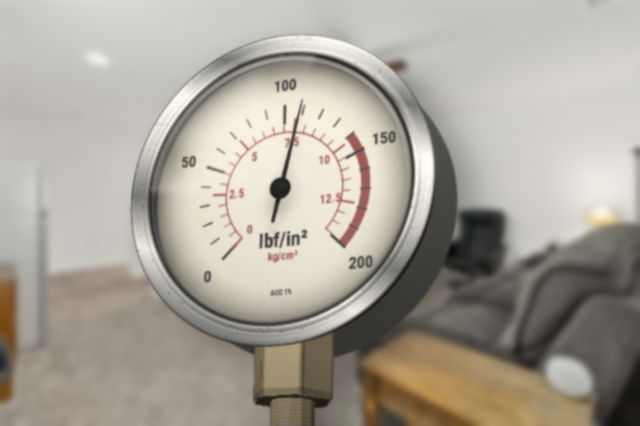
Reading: 110 psi
